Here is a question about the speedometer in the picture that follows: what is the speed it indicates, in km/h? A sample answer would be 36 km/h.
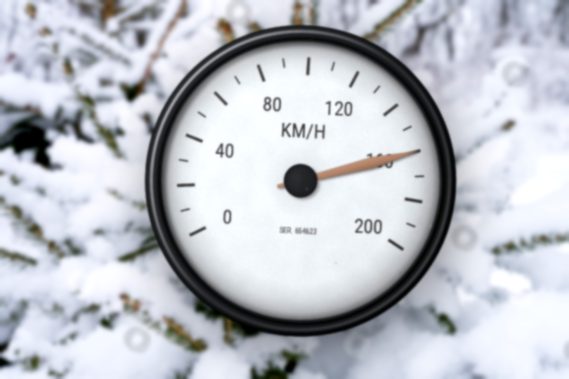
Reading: 160 km/h
